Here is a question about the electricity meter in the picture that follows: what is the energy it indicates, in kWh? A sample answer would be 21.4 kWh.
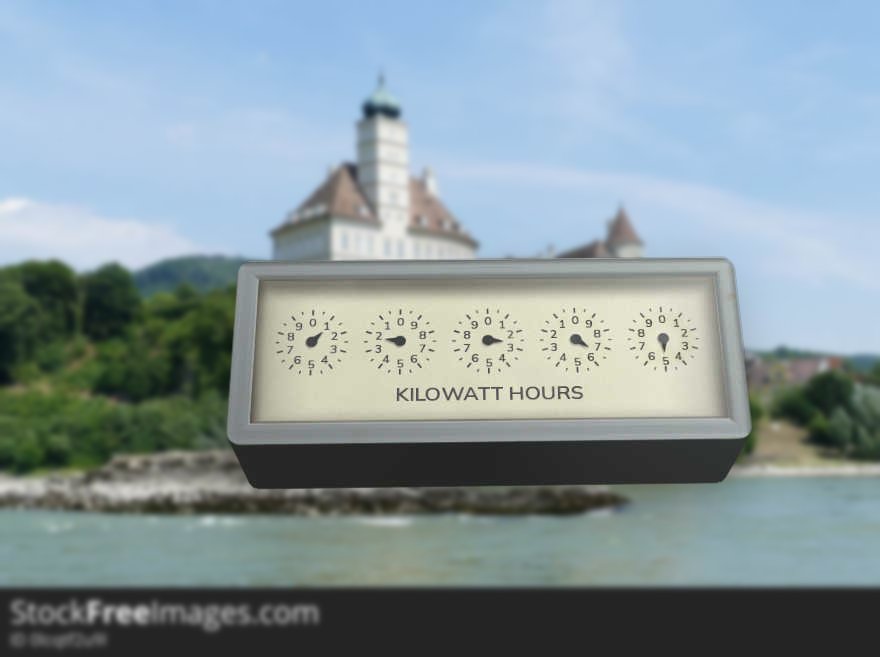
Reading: 12265 kWh
